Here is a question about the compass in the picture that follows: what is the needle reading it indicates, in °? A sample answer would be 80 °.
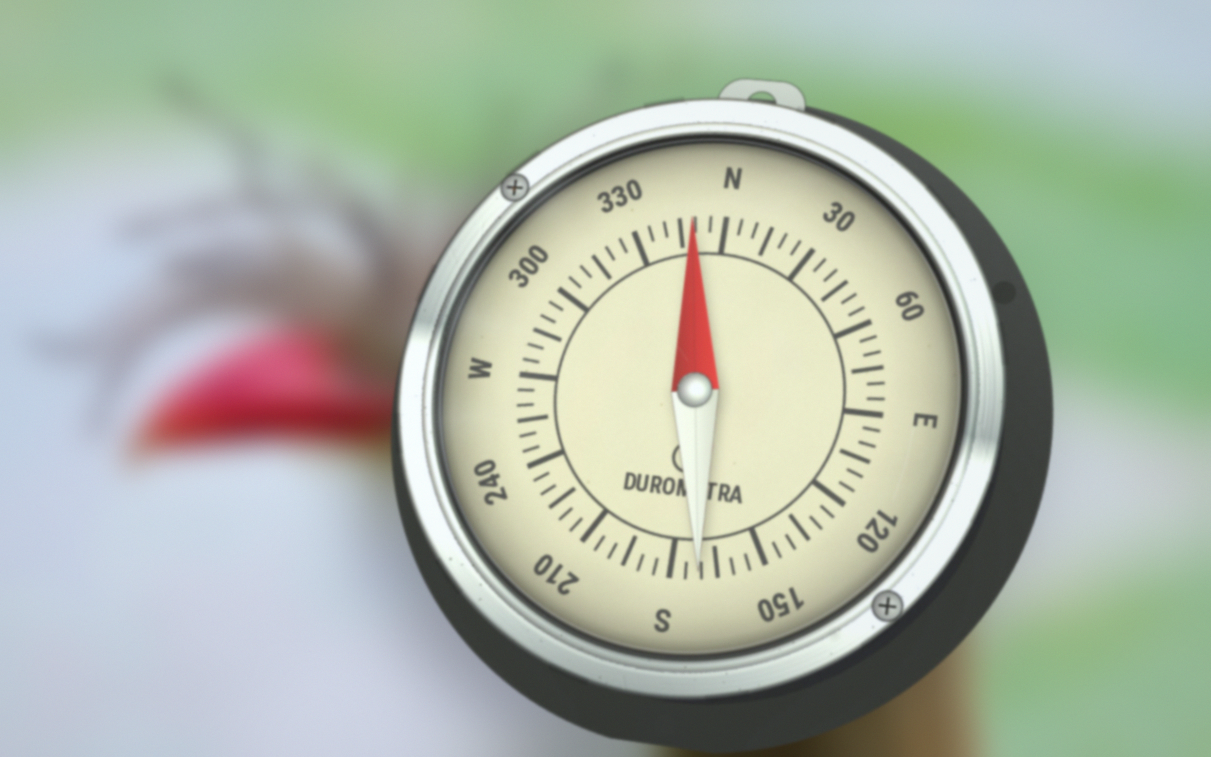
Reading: 350 °
